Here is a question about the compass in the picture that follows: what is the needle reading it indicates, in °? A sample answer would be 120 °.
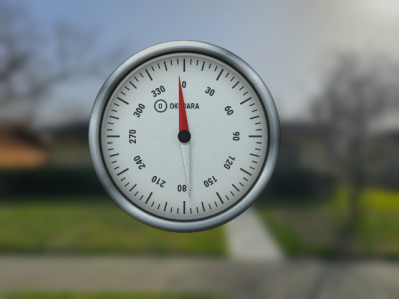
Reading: 355 °
